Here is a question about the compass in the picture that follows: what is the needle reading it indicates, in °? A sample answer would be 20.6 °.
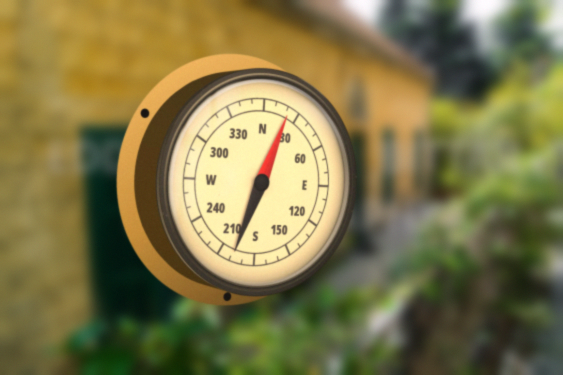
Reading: 20 °
